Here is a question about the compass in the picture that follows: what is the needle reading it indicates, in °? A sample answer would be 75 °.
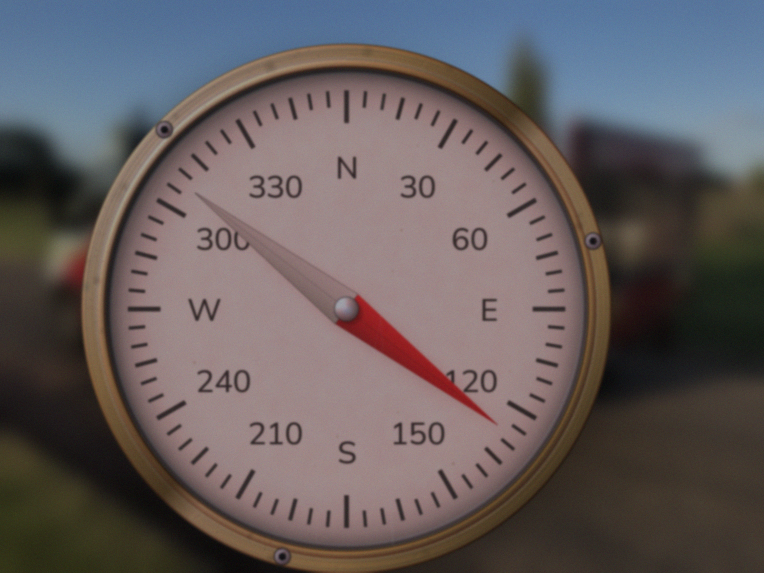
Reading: 127.5 °
